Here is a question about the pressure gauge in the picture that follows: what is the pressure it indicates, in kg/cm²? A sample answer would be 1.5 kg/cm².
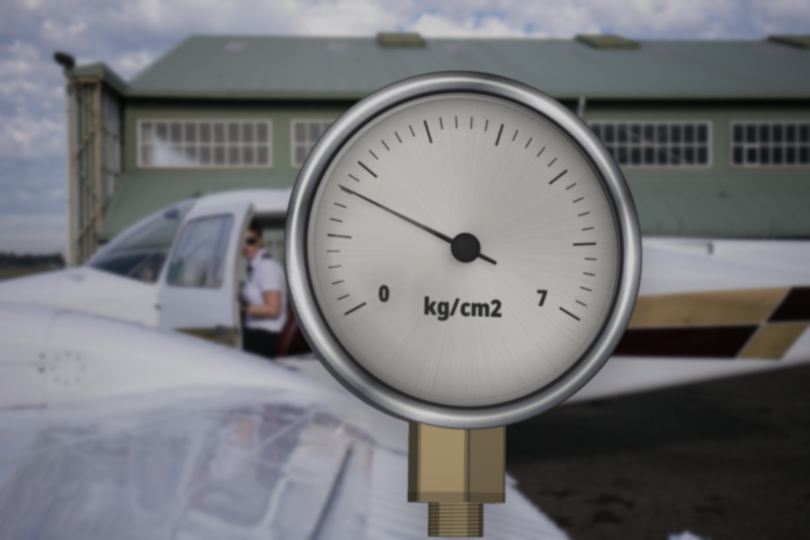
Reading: 1.6 kg/cm²
